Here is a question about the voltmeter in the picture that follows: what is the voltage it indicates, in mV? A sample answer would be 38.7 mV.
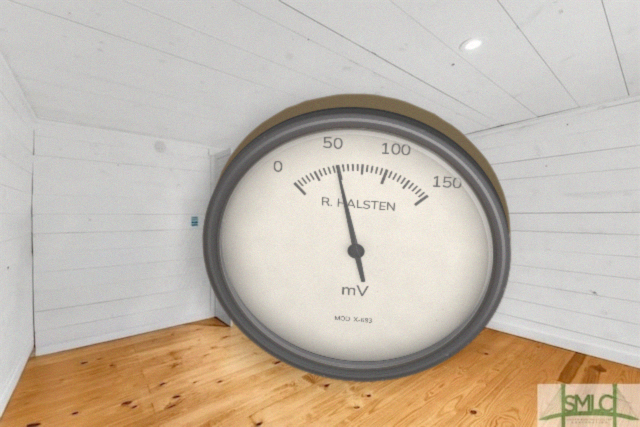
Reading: 50 mV
